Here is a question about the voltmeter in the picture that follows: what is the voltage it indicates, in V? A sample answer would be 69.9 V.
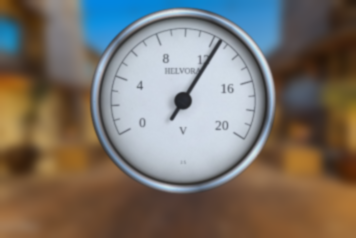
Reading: 12.5 V
